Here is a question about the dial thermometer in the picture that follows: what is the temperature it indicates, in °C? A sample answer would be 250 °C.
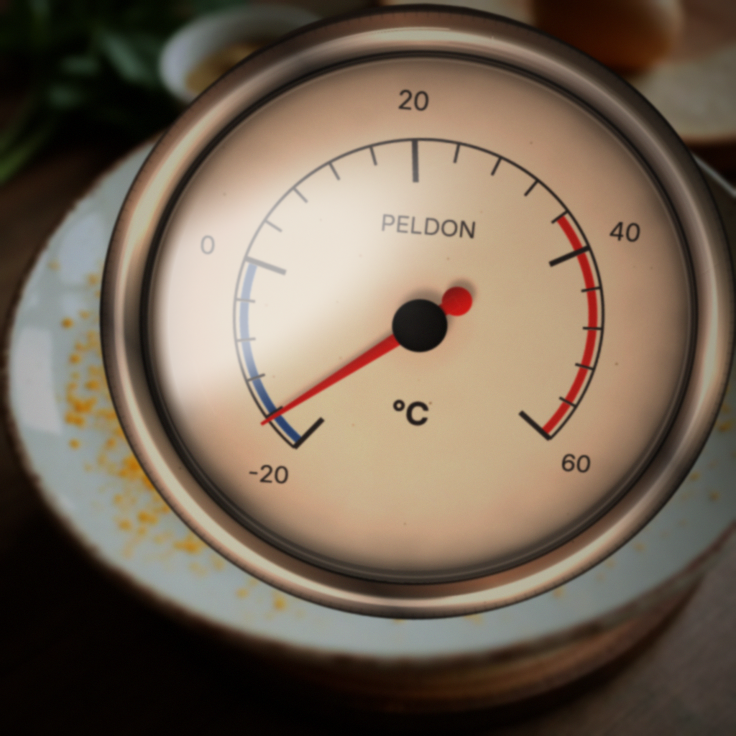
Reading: -16 °C
